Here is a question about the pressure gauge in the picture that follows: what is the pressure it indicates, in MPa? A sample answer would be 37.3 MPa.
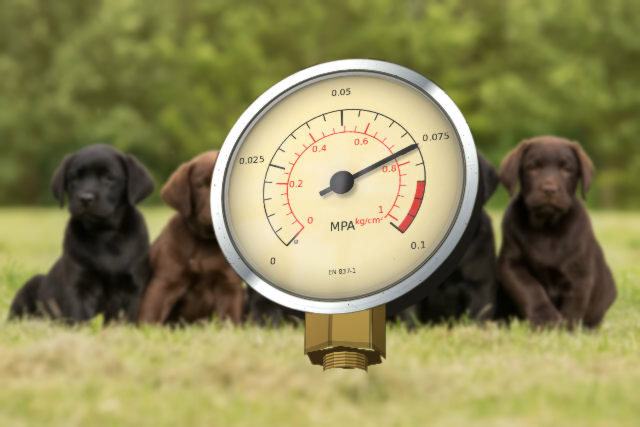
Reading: 0.075 MPa
